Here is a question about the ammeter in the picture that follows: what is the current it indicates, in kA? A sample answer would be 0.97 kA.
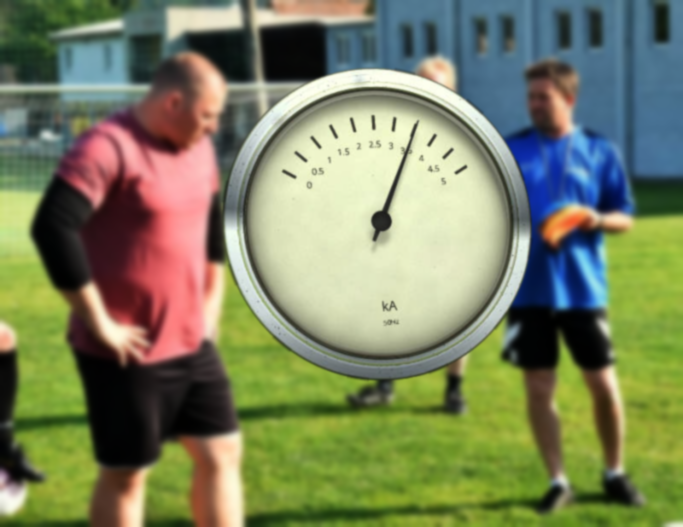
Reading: 3.5 kA
